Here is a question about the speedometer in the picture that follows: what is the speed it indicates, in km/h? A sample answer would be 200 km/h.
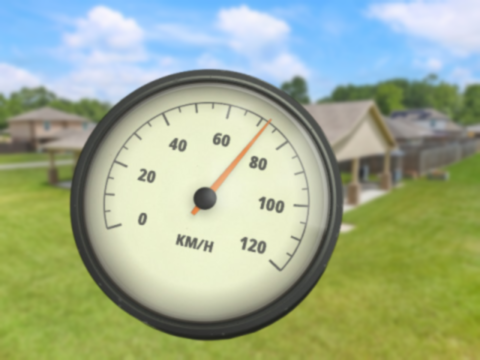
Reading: 72.5 km/h
